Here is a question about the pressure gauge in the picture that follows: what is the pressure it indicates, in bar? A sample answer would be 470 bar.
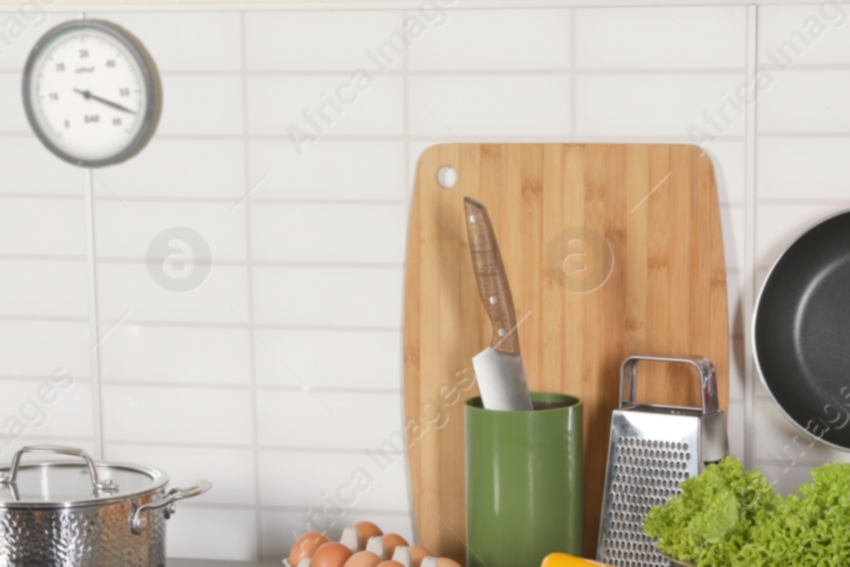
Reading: 55 bar
